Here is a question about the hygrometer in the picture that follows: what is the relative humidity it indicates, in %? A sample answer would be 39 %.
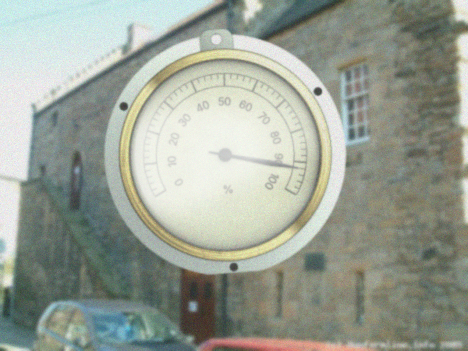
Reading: 92 %
